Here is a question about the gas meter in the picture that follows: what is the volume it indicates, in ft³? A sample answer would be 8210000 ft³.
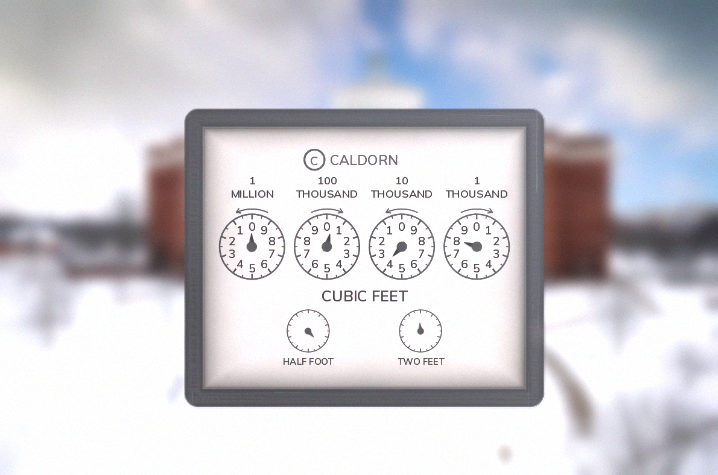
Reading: 3800 ft³
